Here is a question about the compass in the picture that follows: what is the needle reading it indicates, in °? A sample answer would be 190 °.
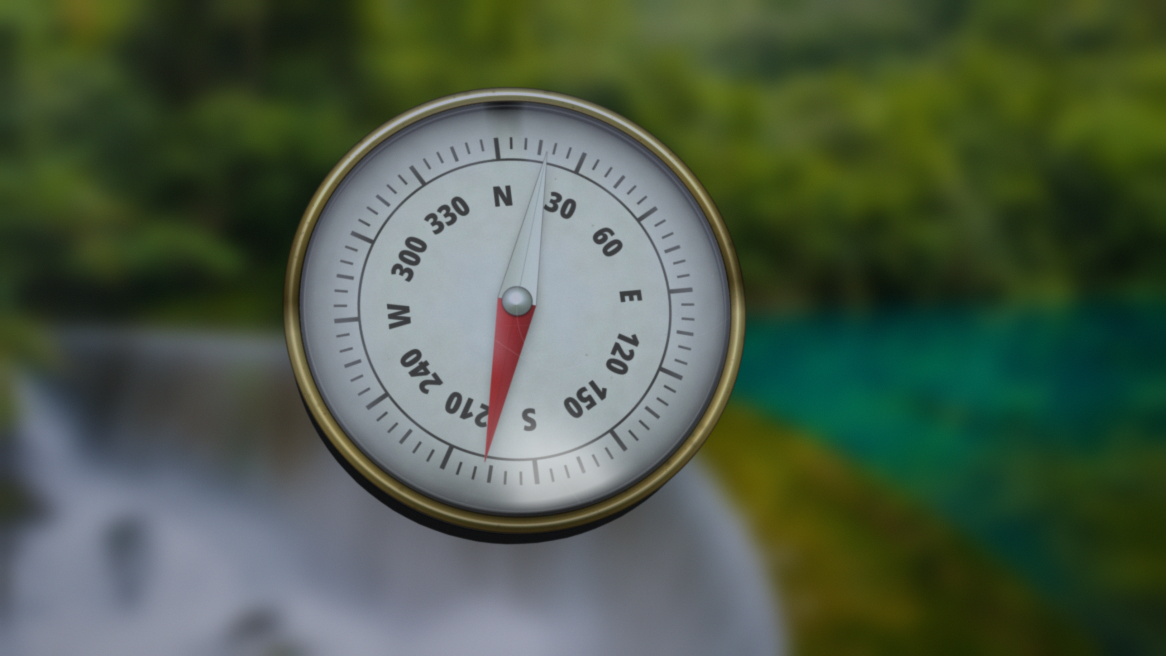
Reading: 197.5 °
